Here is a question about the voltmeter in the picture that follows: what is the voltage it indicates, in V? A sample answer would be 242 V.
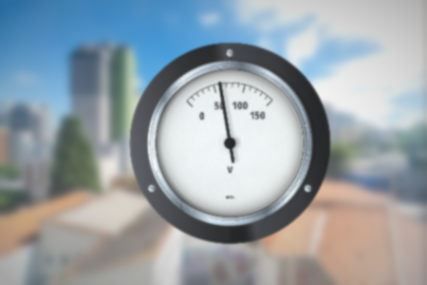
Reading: 60 V
